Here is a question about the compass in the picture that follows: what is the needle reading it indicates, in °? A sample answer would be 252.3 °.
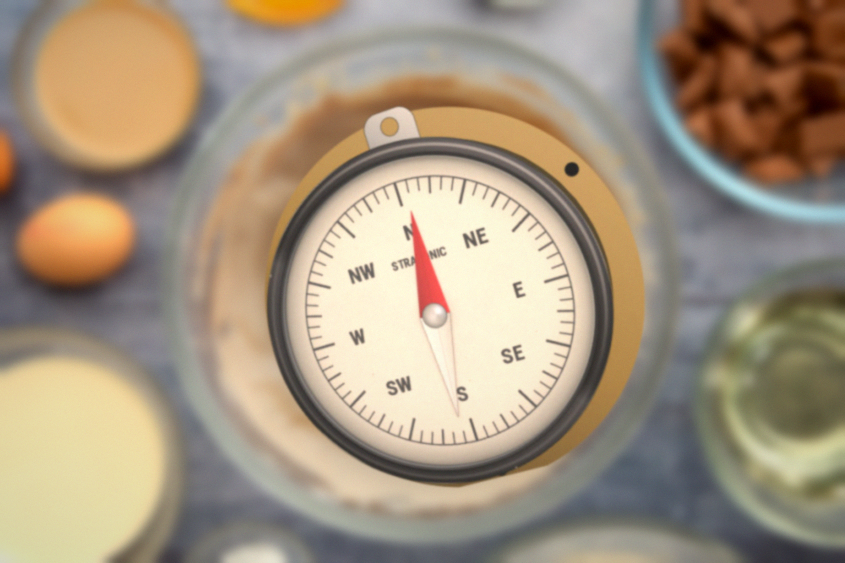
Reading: 5 °
